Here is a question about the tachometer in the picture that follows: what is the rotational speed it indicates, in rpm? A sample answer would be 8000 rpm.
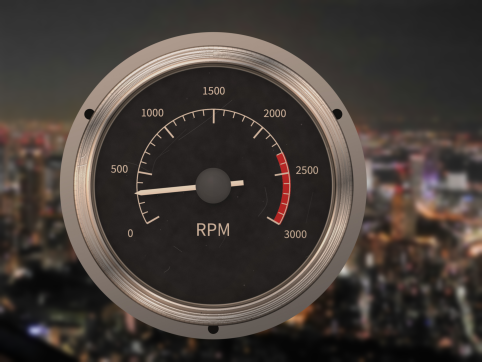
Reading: 300 rpm
